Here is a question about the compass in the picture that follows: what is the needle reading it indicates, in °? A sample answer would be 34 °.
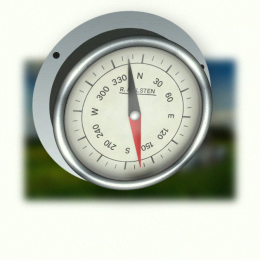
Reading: 165 °
